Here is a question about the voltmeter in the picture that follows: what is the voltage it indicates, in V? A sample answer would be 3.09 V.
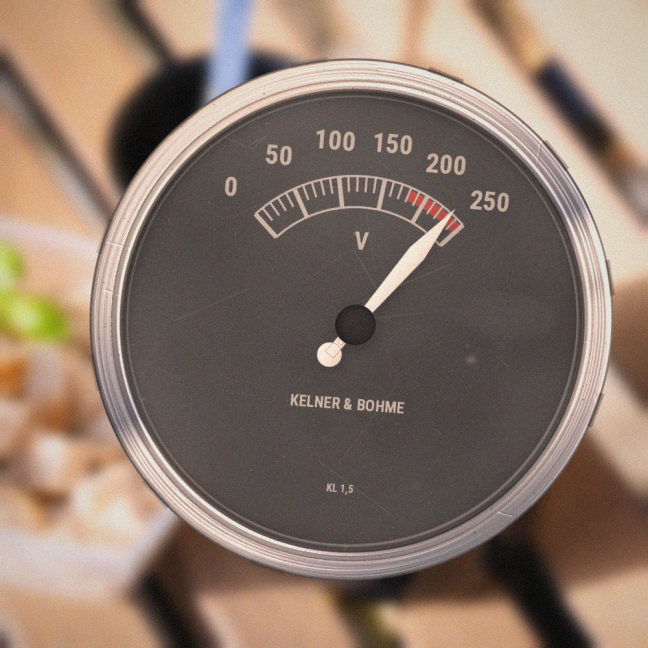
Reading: 230 V
